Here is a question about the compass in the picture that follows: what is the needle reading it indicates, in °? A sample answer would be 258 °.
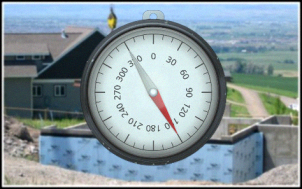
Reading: 150 °
